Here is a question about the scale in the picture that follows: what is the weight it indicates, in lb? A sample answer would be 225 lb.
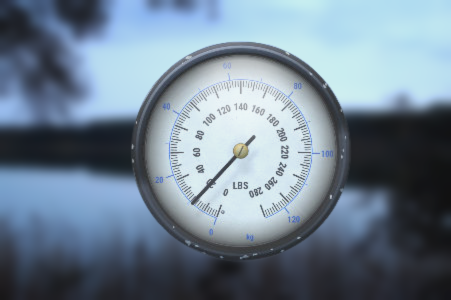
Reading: 20 lb
